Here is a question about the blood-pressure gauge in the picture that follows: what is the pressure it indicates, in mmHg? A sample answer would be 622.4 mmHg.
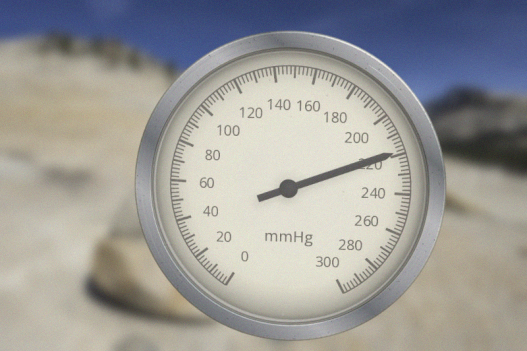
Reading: 218 mmHg
